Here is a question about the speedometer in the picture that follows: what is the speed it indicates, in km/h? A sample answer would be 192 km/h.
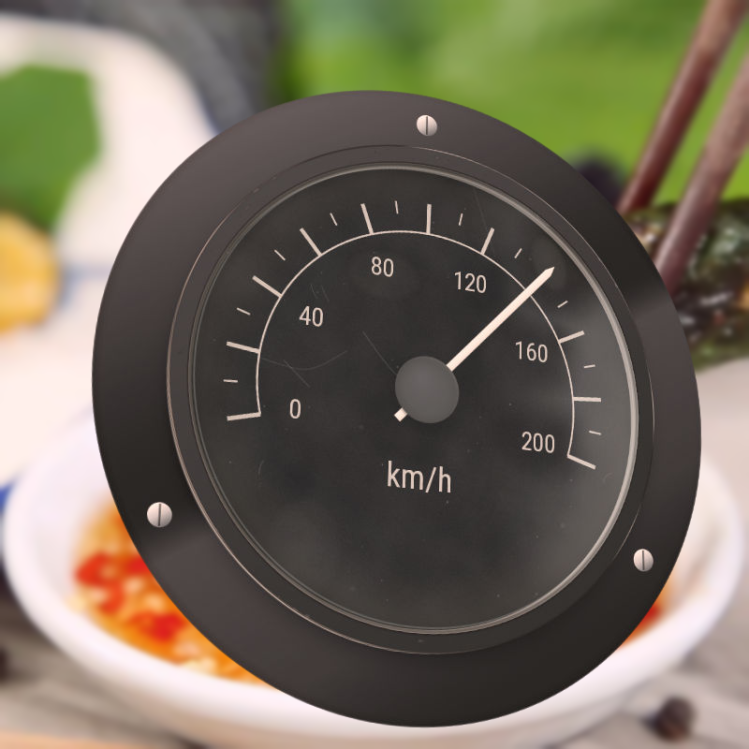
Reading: 140 km/h
